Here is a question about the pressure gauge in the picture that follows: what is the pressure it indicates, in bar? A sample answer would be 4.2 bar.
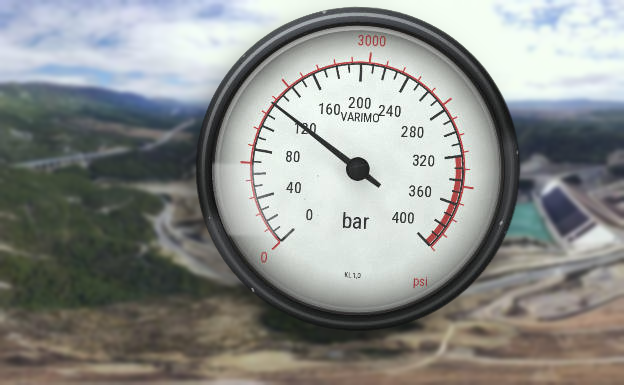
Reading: 120 bar
